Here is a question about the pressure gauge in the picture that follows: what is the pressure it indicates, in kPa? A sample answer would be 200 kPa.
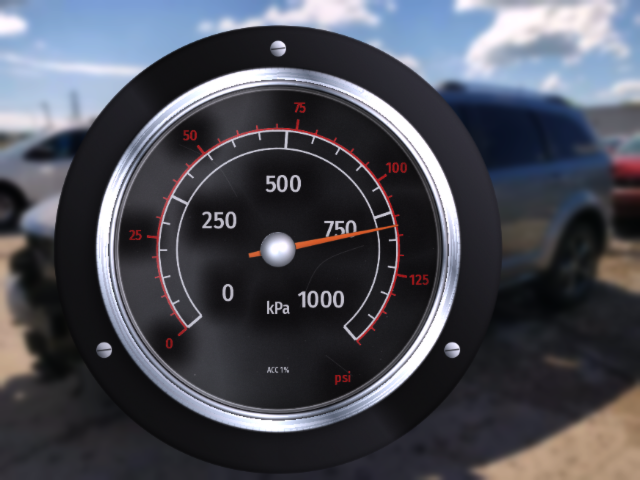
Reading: 775 kPa
